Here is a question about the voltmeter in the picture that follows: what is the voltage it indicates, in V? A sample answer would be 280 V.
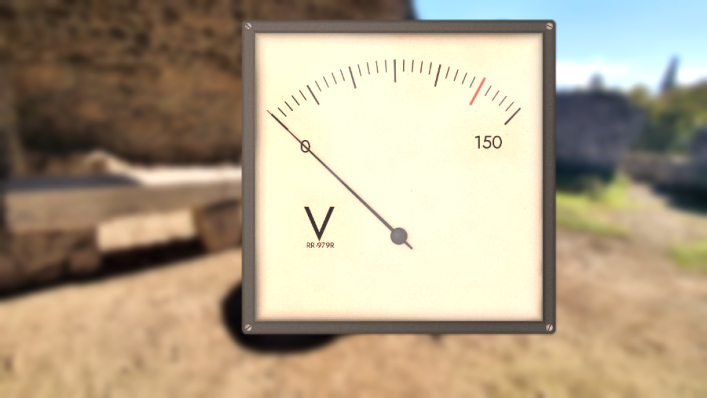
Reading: 0 V
